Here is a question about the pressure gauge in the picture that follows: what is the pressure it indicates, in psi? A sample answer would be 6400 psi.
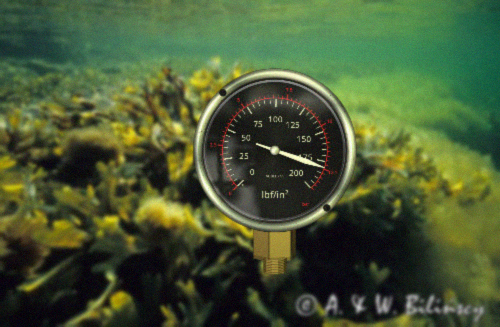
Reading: 180 psi
